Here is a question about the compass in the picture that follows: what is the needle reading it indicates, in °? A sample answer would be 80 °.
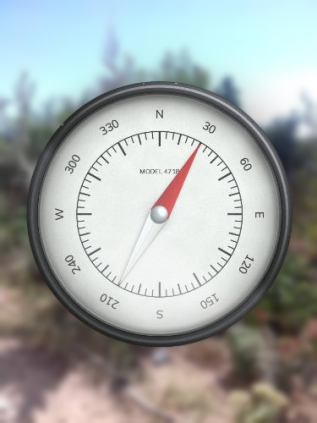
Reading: 30 °
